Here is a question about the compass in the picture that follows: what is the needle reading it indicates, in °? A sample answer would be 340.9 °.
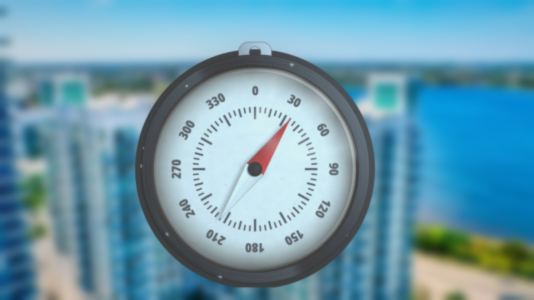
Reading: 35 °
